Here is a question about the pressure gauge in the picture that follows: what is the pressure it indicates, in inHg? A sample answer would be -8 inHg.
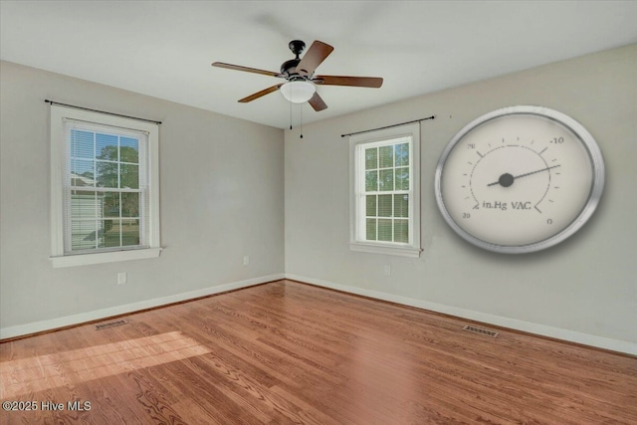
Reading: -7 inHg
